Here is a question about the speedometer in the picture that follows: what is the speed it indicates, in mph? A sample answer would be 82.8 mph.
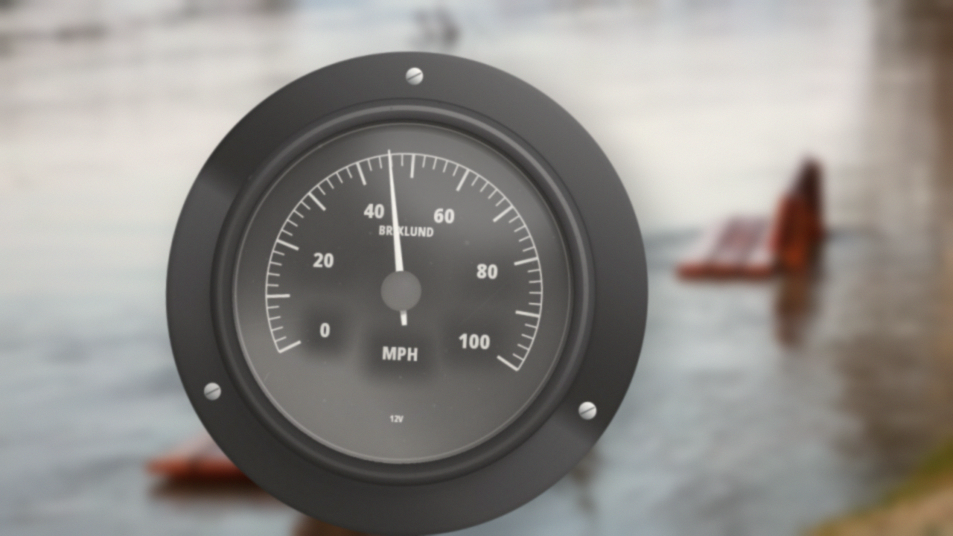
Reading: 46 mph
